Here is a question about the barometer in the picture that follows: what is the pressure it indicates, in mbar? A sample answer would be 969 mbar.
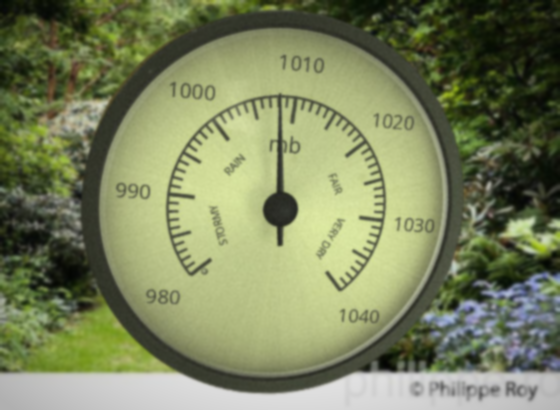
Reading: 1008 mbar
